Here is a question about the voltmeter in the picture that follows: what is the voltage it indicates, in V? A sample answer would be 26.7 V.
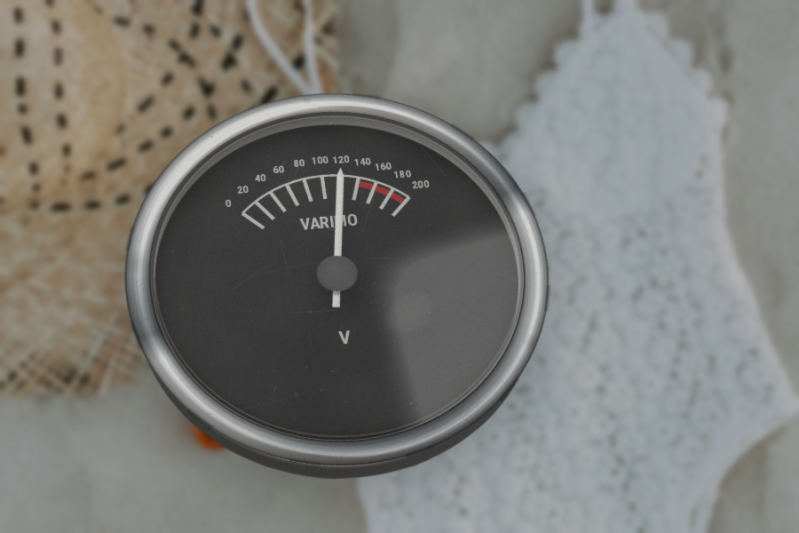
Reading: 120 V
